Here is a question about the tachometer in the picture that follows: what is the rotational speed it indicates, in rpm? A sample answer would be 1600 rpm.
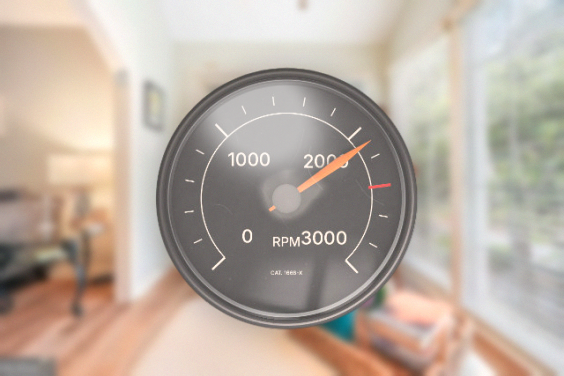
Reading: 2100 rpm
